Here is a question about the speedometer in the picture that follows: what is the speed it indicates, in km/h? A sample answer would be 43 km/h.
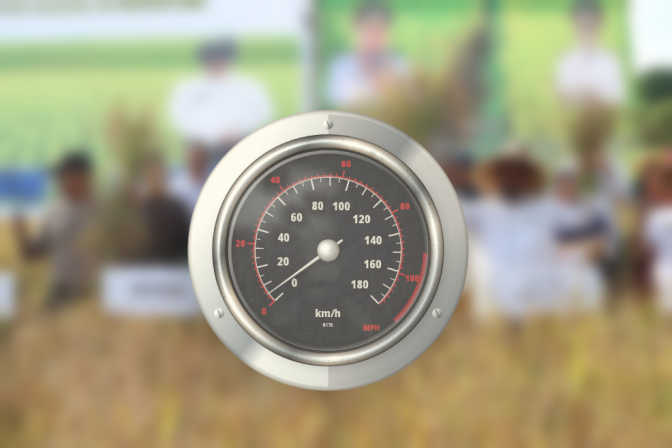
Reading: 5 km/h
